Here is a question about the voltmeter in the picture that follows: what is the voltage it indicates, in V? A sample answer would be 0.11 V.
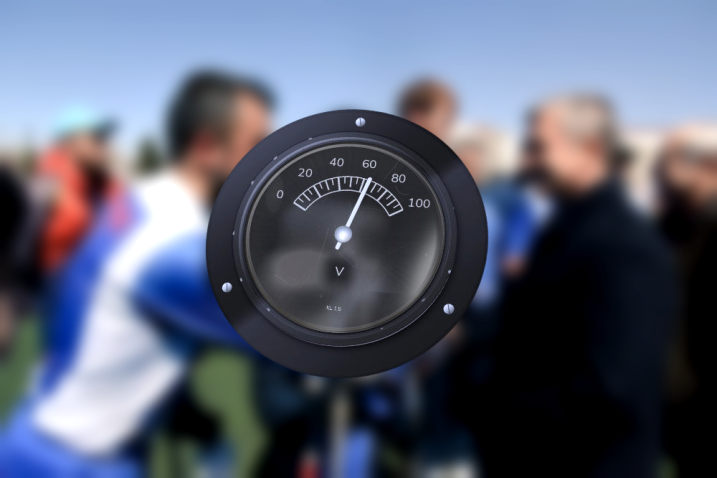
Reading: 65 V
